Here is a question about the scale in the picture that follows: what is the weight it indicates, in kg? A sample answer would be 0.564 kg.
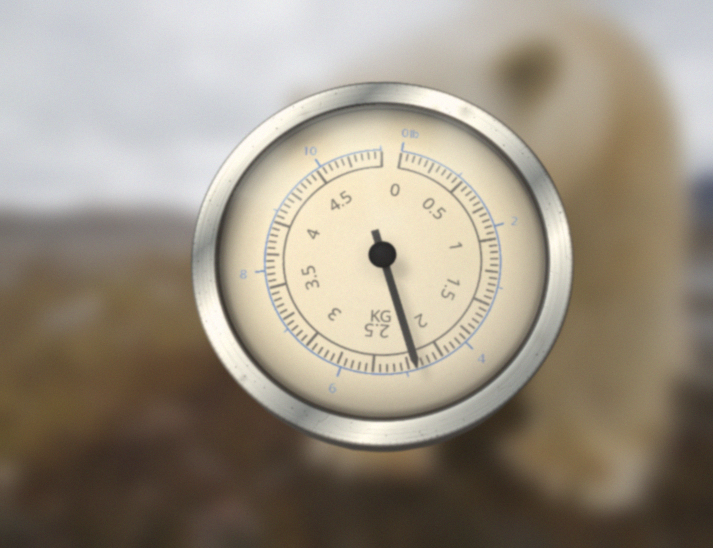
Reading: 2.2 kg
